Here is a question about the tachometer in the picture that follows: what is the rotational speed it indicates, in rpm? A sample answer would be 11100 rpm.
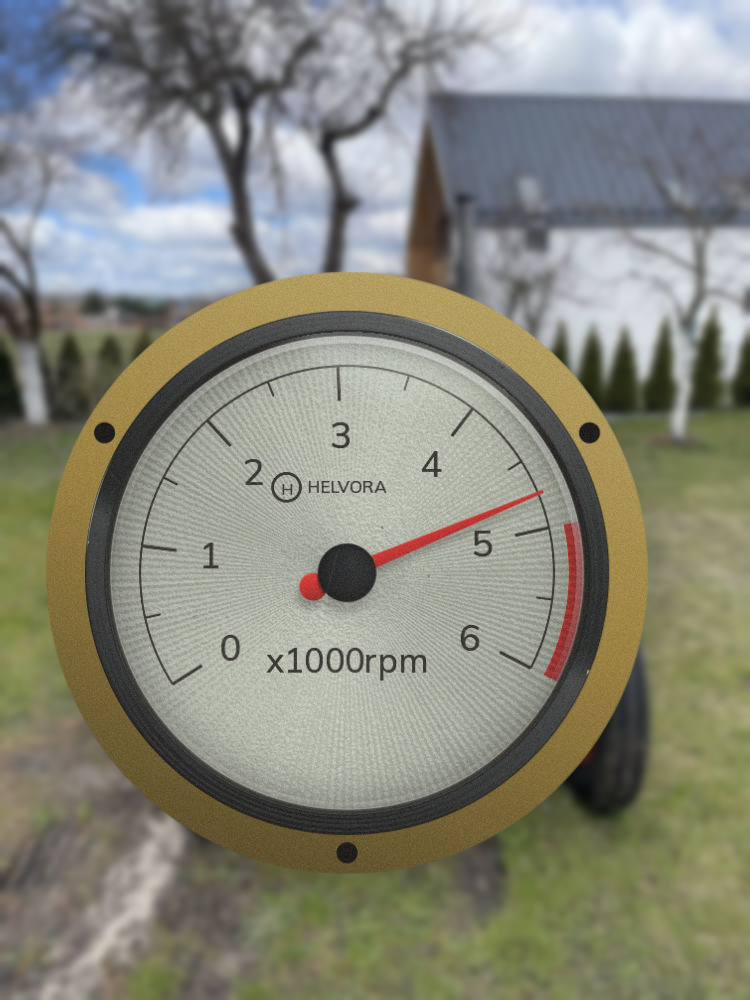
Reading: 4750 rpm
